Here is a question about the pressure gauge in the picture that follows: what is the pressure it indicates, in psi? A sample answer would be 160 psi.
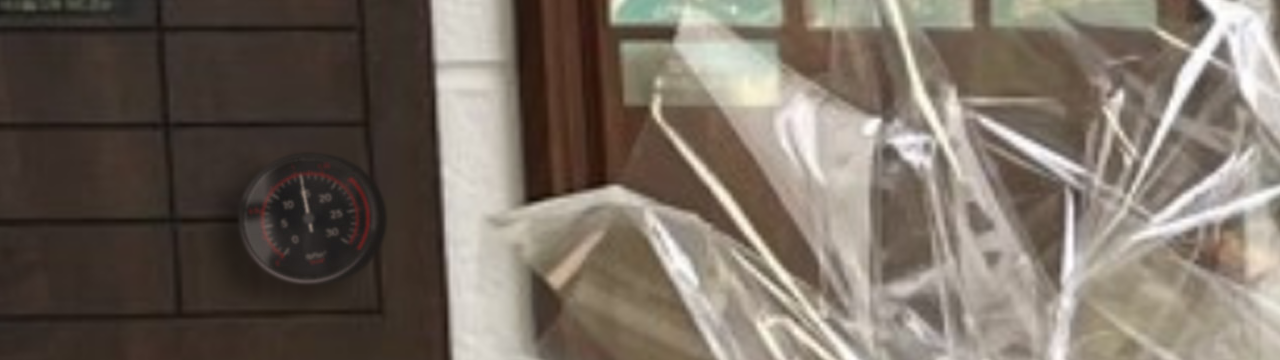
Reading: 15 psi
